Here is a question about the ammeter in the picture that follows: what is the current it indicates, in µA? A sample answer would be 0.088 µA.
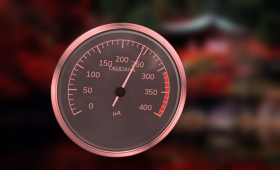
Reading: 240 µA
